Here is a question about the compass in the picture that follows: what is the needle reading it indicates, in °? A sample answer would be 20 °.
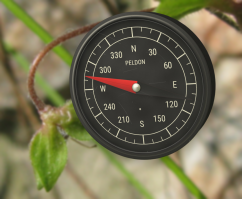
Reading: 285 °
